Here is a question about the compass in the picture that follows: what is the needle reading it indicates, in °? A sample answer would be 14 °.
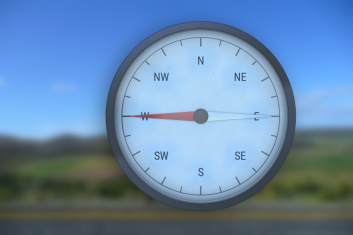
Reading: 270 °
